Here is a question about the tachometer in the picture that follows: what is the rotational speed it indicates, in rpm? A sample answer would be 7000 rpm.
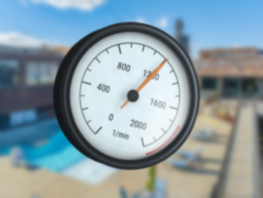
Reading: 1200 rpm
